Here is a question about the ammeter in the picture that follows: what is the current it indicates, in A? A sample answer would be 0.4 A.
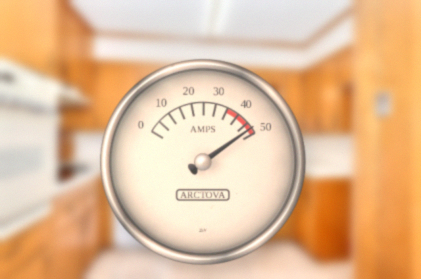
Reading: 47.5 A
